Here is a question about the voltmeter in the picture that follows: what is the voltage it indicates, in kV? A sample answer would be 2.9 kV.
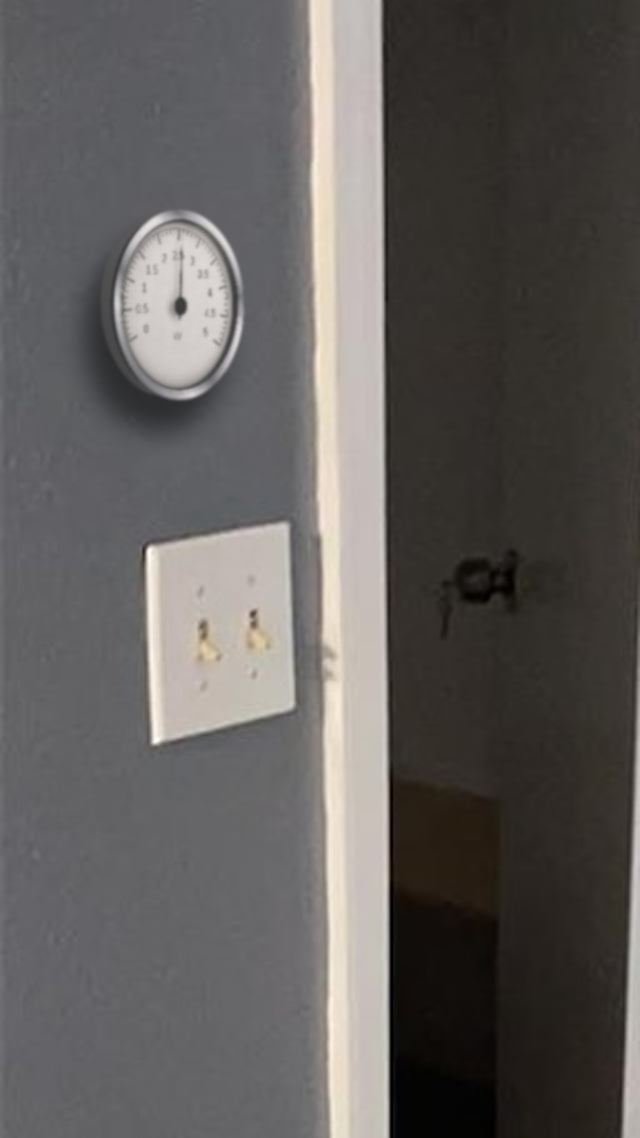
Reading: 2.5 kV
